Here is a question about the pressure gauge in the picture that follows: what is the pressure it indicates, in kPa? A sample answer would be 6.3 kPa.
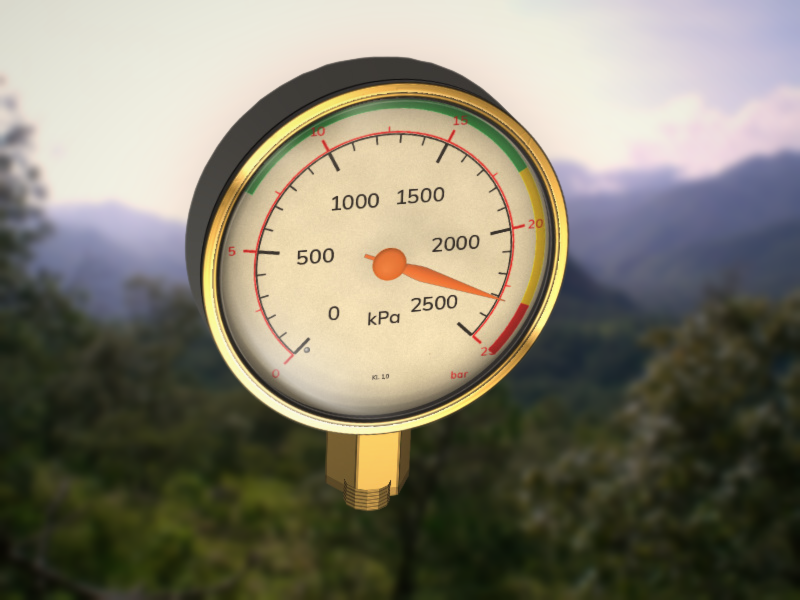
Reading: 2300 kPa
